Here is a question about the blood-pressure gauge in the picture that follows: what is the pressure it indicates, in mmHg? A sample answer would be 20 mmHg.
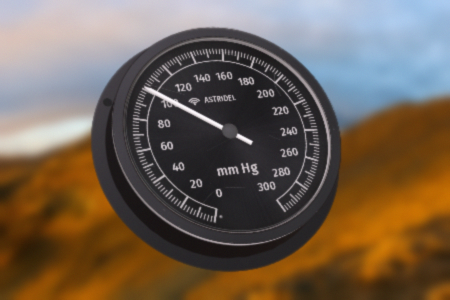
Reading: 100 mmHg
